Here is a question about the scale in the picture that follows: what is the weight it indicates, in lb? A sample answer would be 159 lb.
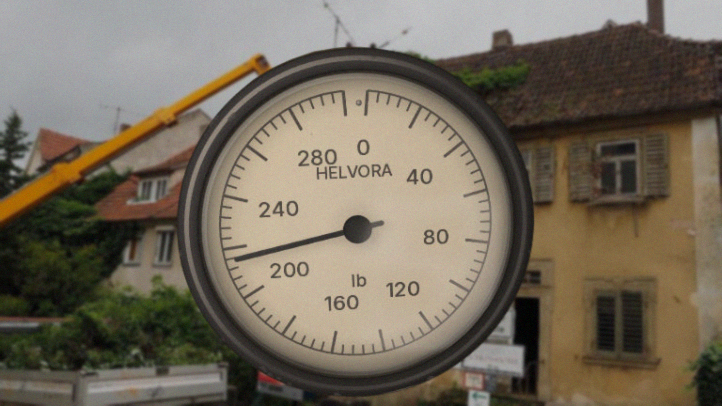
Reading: 216 lb
